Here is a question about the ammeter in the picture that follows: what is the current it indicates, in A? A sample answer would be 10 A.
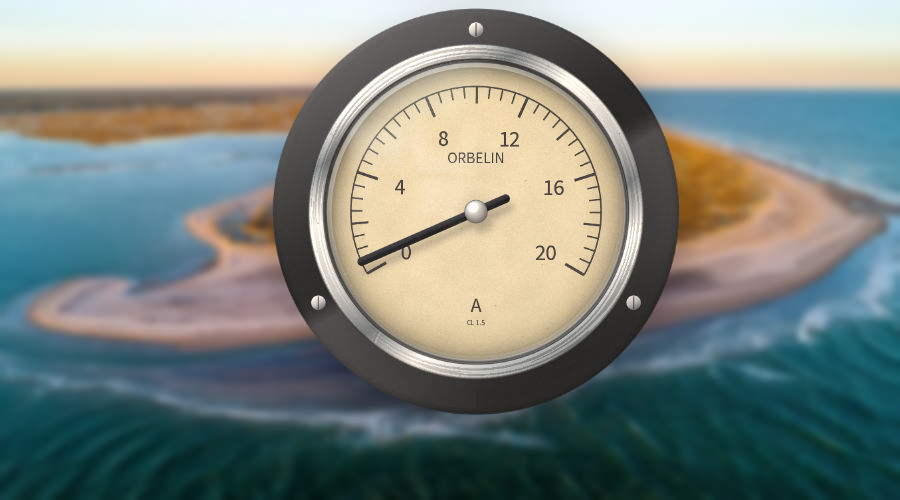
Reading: 0.5 A
